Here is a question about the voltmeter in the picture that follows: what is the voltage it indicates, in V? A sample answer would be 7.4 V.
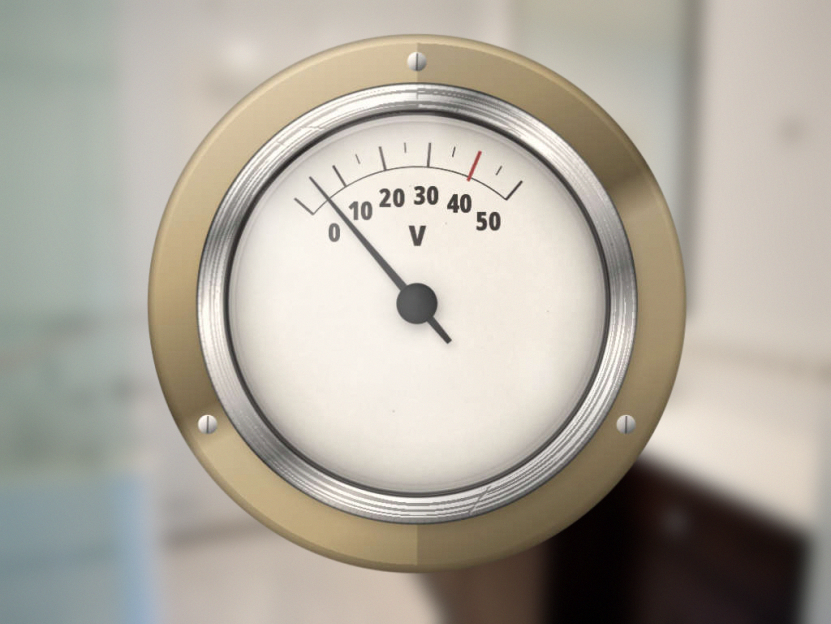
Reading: 5 V
